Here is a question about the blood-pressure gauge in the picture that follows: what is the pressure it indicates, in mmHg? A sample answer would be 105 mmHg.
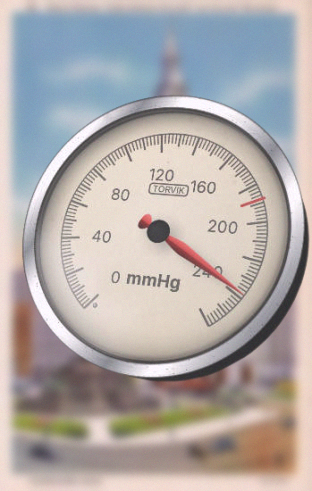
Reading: 238 mmHg
